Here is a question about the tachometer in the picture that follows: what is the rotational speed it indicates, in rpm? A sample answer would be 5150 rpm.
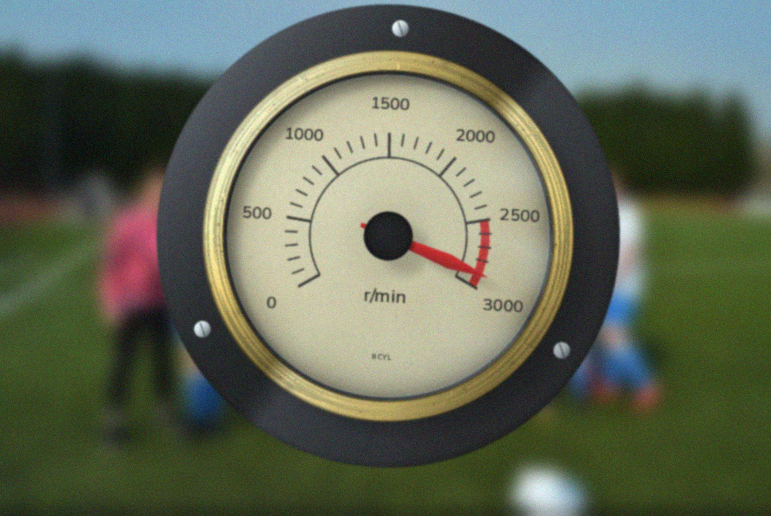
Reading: 2900 rpm
